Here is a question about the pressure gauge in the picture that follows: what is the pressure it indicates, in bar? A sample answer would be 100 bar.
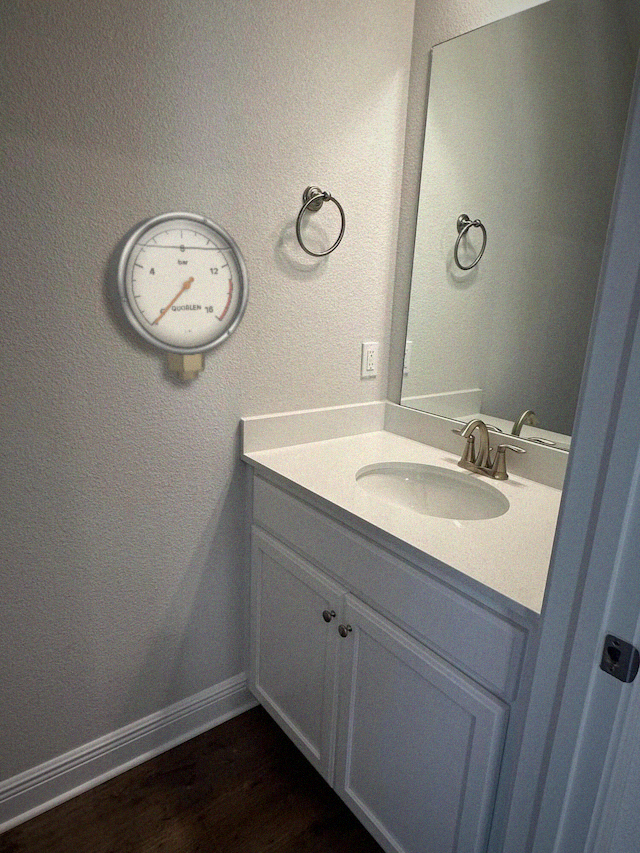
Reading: 0 bar
